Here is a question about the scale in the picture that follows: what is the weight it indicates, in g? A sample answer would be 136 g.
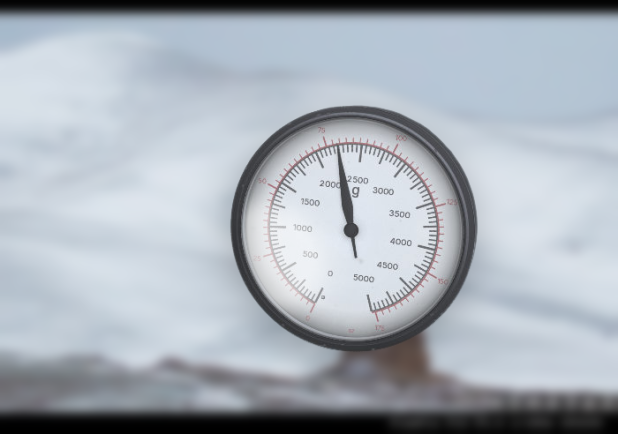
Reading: 2250 g
